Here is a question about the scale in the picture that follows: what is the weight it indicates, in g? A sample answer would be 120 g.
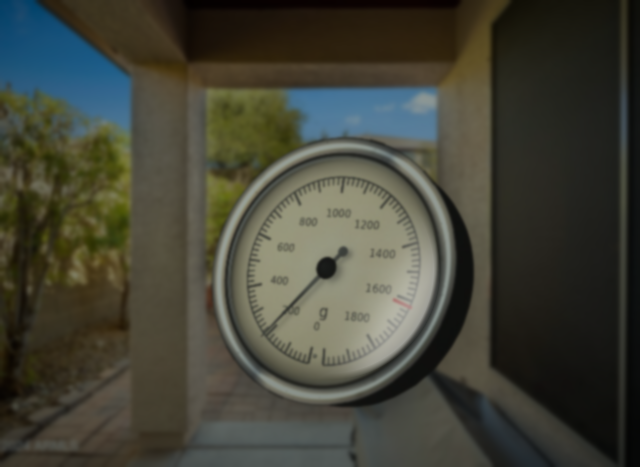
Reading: 200 g
